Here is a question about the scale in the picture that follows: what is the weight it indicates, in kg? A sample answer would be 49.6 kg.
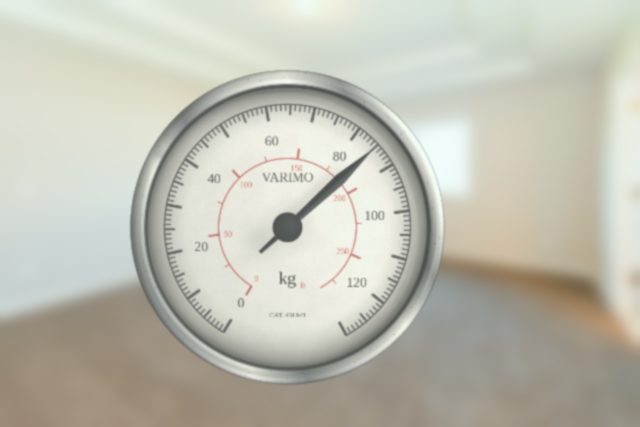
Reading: 85 kg
